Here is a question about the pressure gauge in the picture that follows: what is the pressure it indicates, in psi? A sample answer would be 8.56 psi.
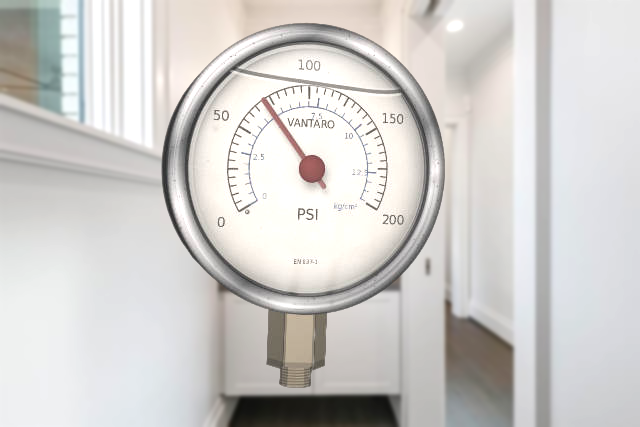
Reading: 70 psi
